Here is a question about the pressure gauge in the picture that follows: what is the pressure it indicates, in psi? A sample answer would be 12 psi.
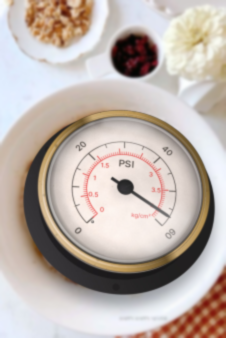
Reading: 57.5 psi
